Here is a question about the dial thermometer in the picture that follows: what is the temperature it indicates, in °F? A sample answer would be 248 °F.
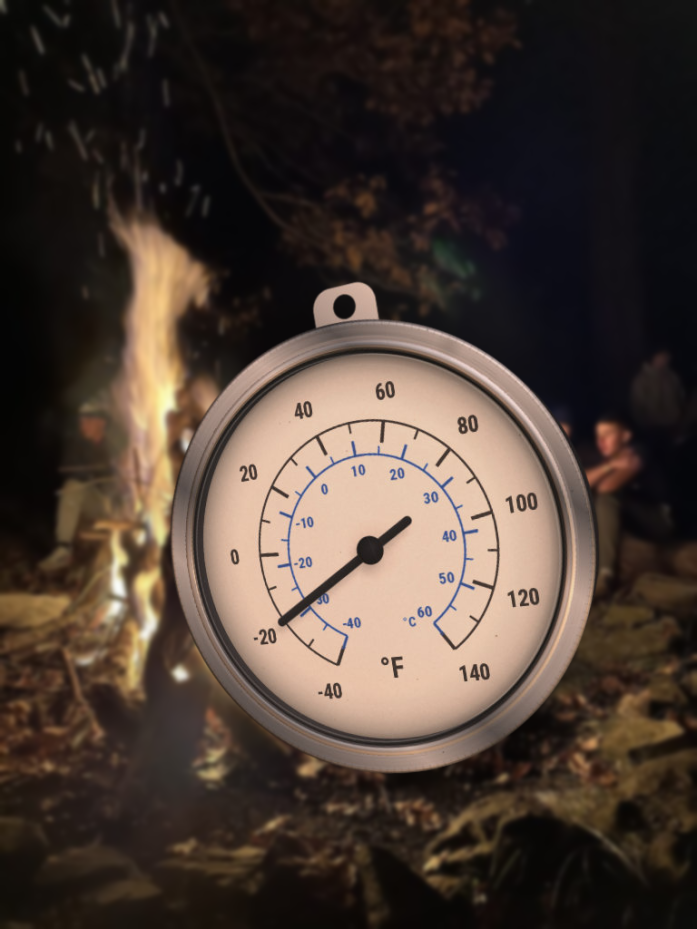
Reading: -20 °F
